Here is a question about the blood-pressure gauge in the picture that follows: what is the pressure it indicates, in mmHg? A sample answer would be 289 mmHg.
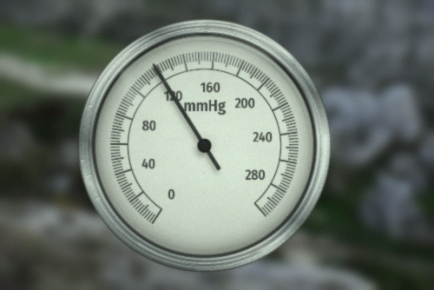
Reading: 120 mmHg
